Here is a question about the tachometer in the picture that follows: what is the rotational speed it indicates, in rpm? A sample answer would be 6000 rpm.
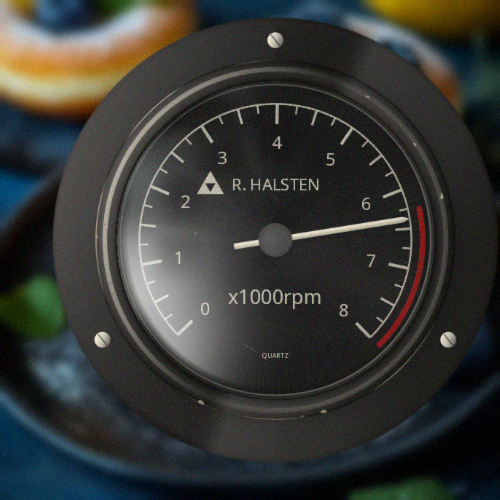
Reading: 6375 rpm
